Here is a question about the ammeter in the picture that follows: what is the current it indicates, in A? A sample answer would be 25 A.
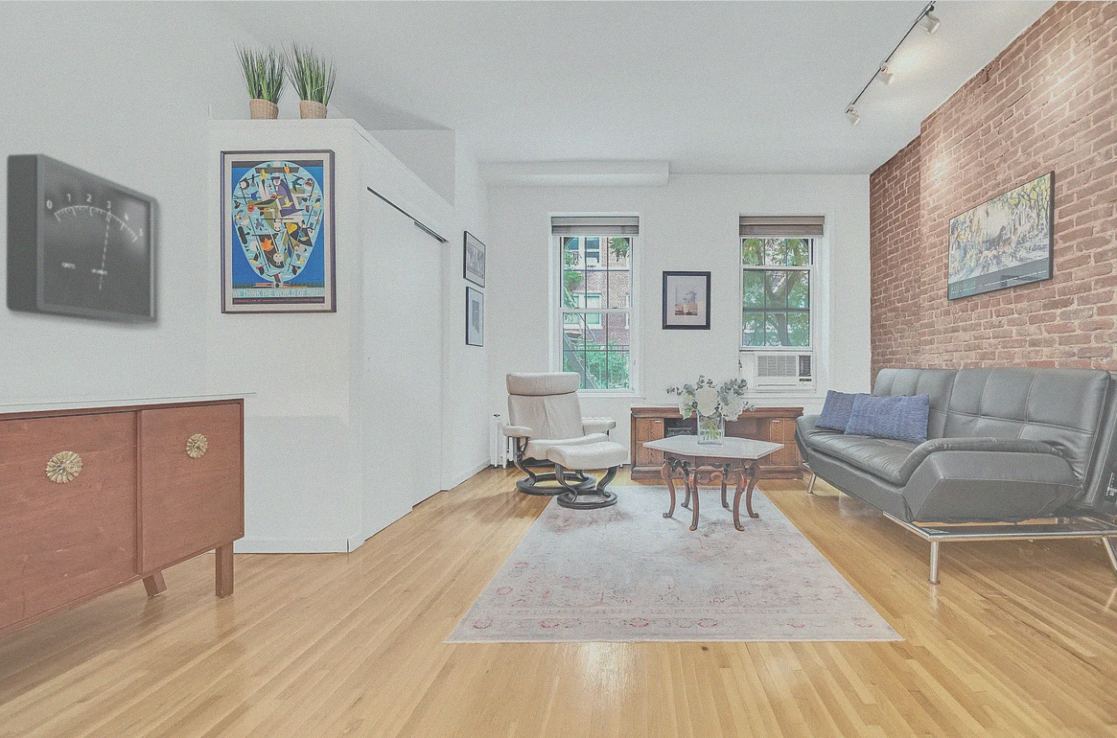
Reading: 3 A
